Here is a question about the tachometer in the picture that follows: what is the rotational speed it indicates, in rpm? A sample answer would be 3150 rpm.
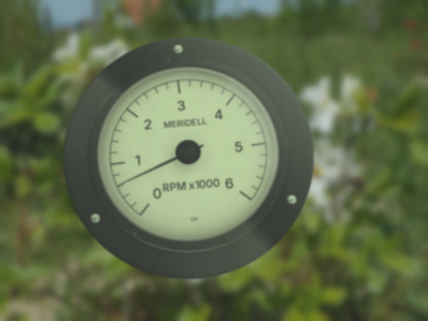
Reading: 600 rpm
